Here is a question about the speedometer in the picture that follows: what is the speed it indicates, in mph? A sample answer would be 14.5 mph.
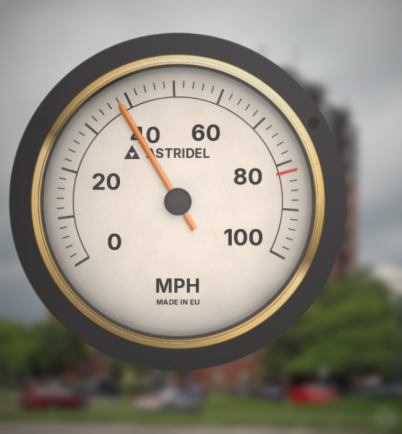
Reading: 38 mph
